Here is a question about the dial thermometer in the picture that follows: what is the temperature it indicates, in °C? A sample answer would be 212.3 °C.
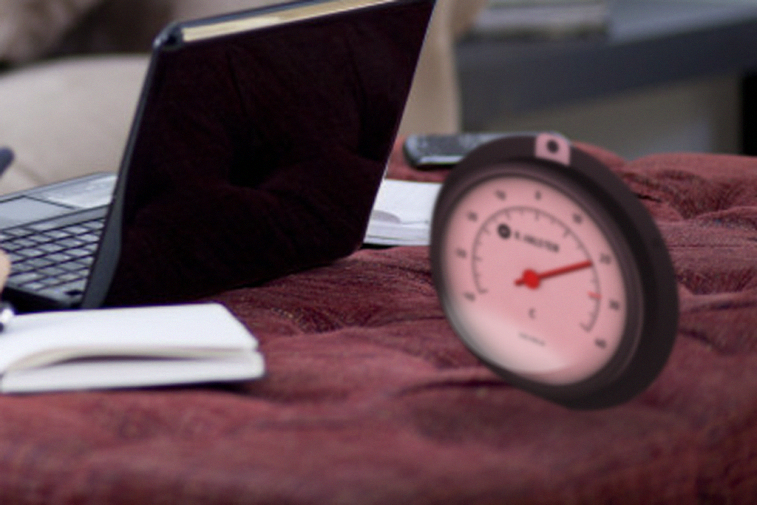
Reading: 20 °C
